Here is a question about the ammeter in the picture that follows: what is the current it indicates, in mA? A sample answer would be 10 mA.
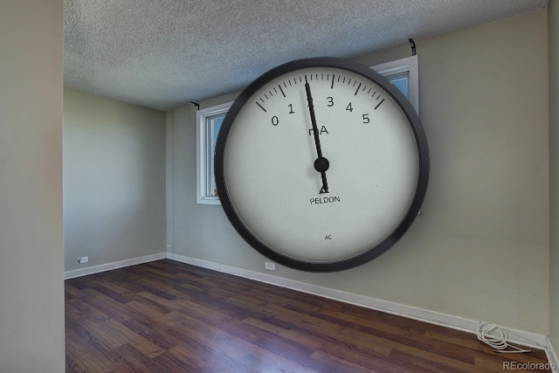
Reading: 2 mA
